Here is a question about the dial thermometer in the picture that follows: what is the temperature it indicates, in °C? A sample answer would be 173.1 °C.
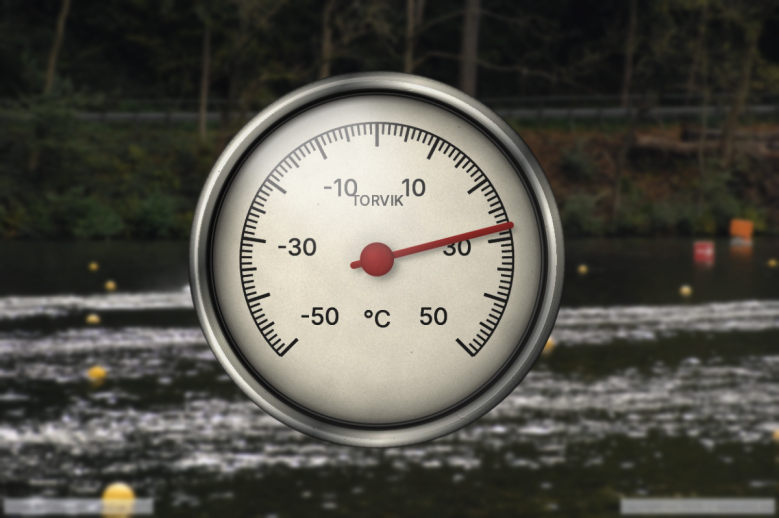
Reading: 28 °C
